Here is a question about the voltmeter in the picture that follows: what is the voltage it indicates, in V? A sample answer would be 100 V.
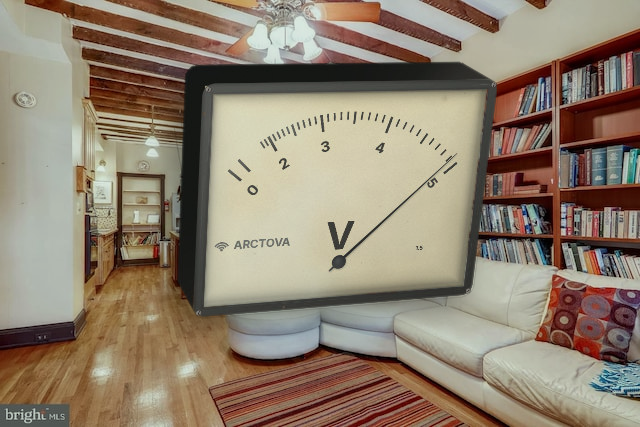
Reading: 4.9 V
